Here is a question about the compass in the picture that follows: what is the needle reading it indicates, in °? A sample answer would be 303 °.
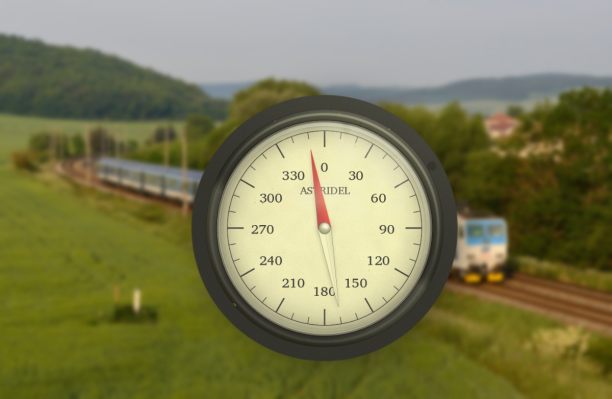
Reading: 350 °
